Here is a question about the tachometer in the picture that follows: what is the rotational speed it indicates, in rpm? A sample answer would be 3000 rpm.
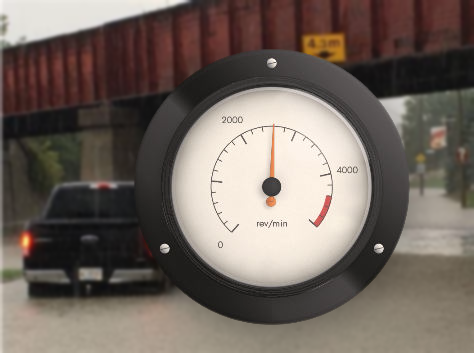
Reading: 2600 rpm
